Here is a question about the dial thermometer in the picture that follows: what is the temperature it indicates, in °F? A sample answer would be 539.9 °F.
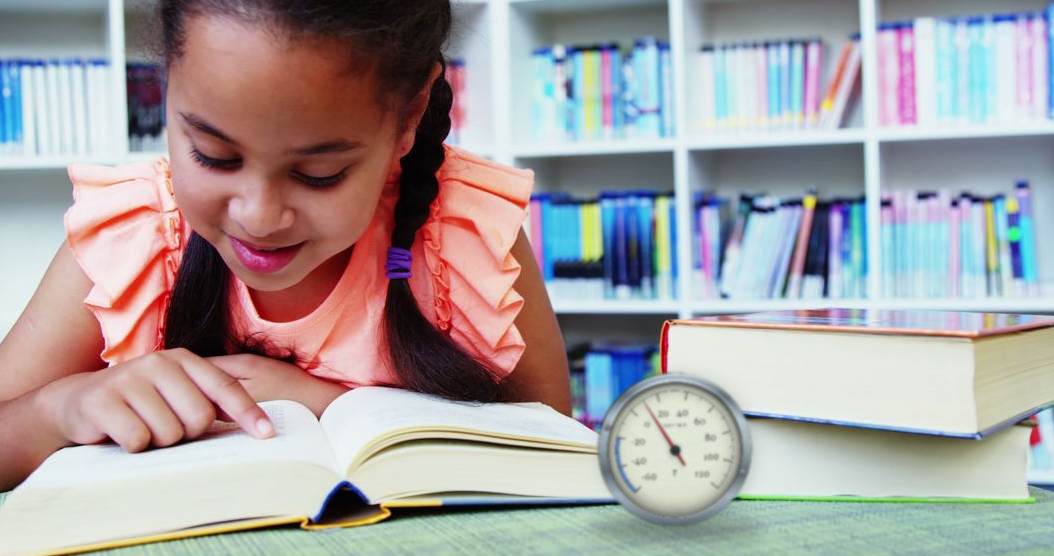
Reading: 10 °F
